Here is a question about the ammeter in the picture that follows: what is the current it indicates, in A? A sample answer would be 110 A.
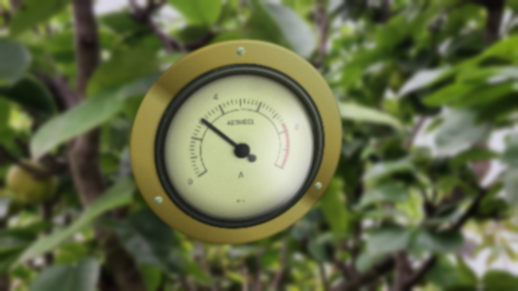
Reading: 3 A
